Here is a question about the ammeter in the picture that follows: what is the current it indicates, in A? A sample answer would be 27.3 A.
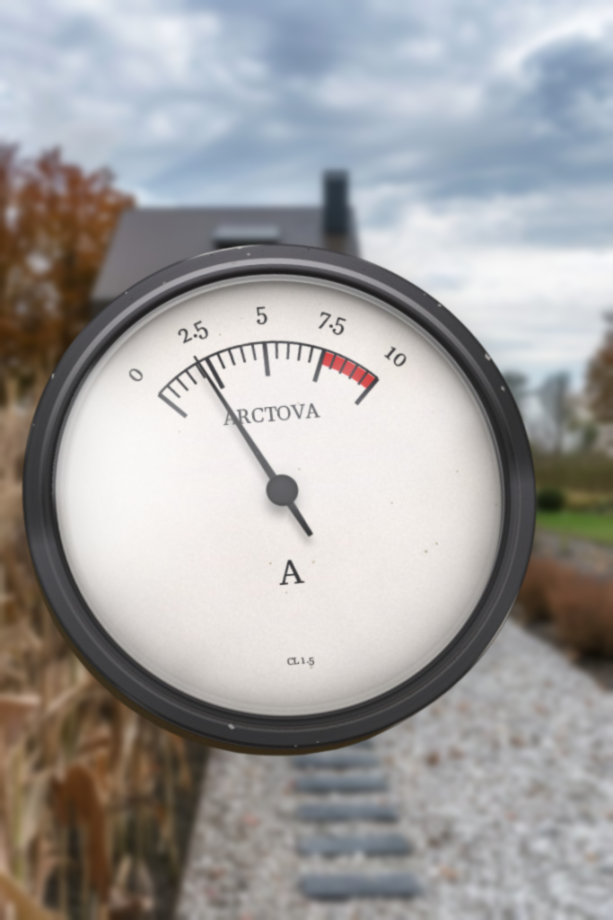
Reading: 2 A
